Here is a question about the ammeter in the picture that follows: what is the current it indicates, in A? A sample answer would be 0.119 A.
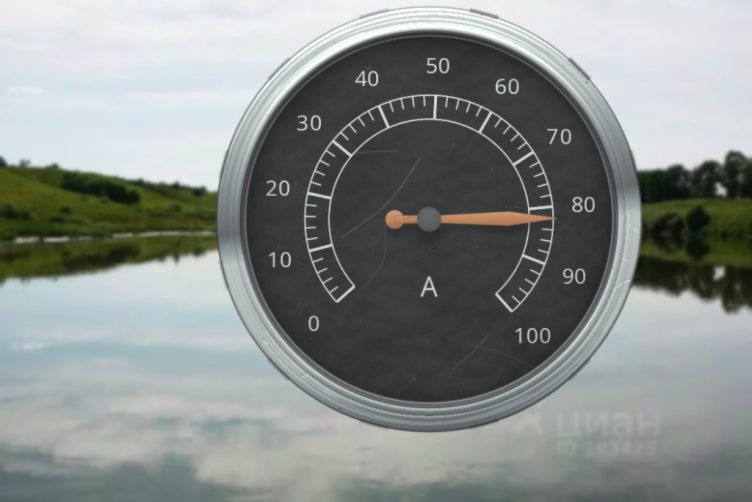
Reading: 82 A
